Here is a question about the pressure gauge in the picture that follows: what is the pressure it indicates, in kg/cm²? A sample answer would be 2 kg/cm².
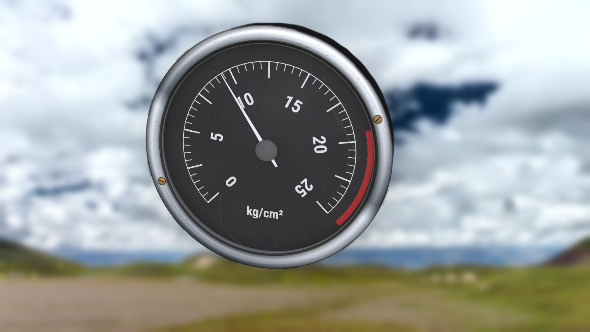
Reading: 9.5 kg/cm²
